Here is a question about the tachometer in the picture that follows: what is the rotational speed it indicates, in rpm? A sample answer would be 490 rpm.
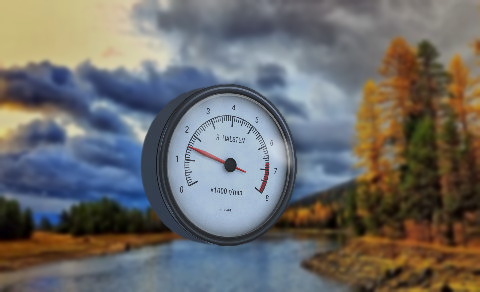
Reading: 1500 rpm
